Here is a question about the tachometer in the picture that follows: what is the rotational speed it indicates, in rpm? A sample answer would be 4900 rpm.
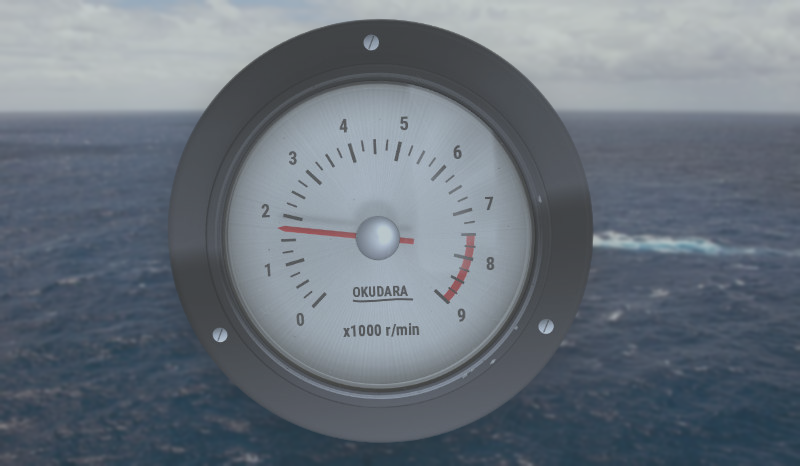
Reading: 1750 rpm
